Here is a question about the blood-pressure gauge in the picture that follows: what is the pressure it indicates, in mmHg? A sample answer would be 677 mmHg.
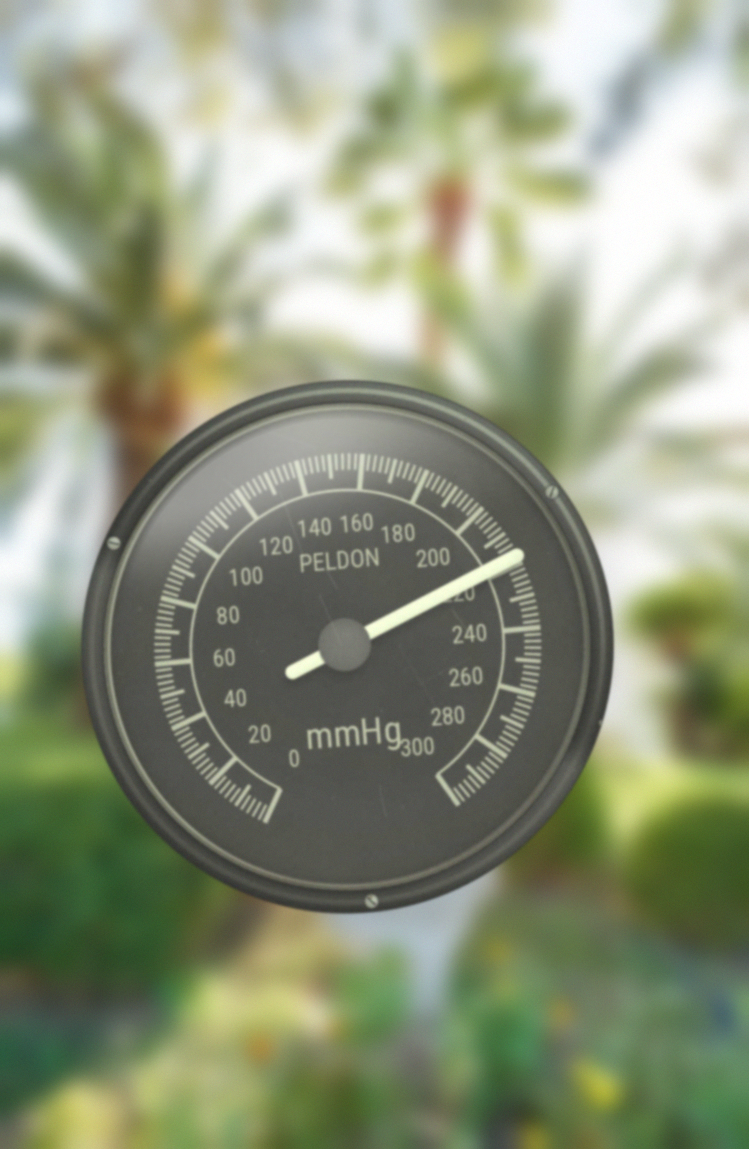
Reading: 218 mmHg
